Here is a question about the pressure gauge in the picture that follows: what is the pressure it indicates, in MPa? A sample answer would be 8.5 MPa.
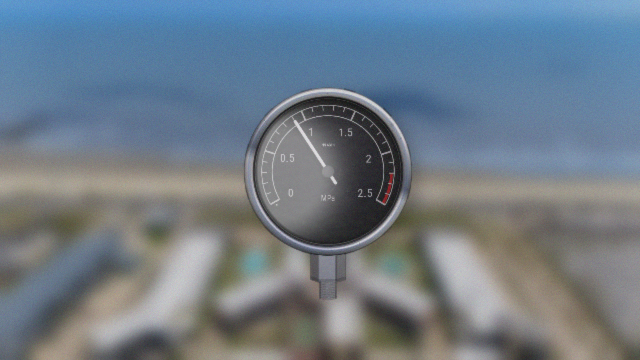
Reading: 0.9 MPa
